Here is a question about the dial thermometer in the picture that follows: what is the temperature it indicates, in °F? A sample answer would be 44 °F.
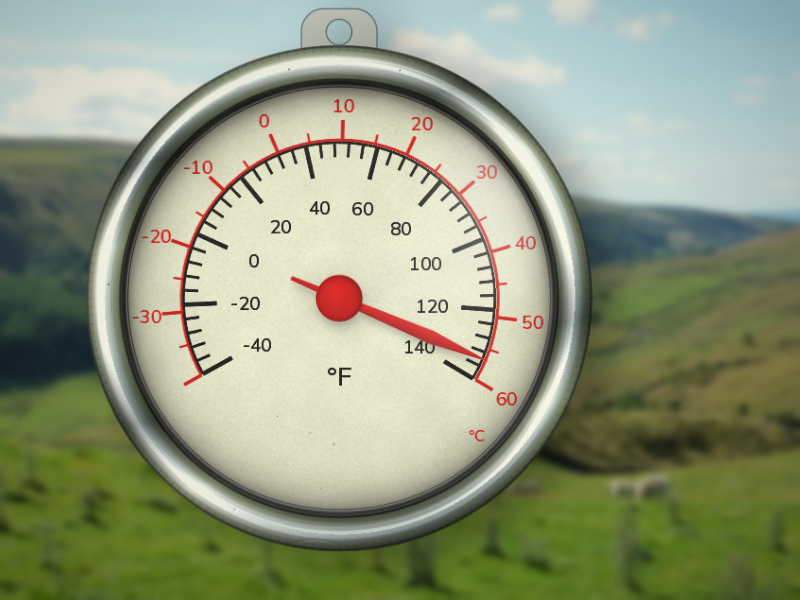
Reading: 134 °F
